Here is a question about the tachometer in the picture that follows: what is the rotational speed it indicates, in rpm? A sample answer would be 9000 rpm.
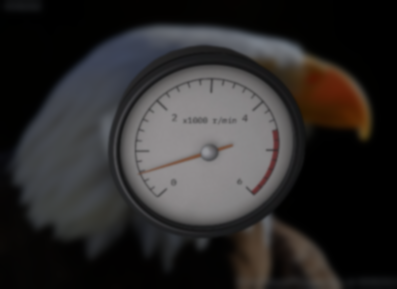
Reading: 600 rpm
